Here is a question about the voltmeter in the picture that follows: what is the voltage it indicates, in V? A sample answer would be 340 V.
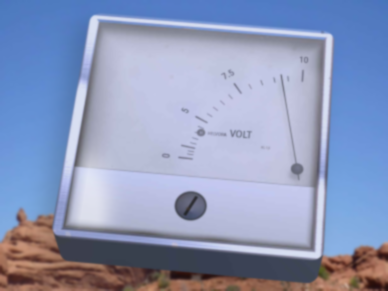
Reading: 9.25 V
